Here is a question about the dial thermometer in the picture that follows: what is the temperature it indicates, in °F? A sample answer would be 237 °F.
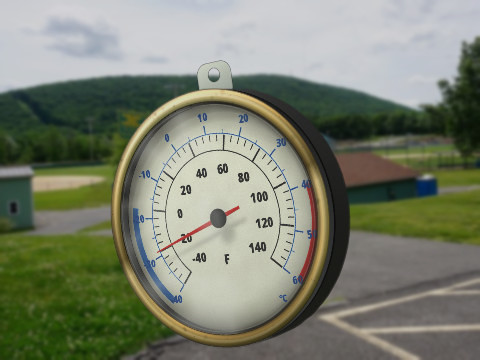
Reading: -20 °F
